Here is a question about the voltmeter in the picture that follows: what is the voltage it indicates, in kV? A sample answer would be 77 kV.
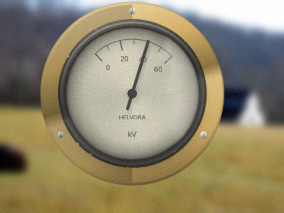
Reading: 40 kV
